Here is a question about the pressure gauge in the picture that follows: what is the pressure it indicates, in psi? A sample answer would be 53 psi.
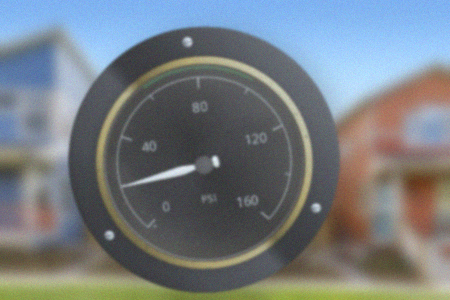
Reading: 20 psi
